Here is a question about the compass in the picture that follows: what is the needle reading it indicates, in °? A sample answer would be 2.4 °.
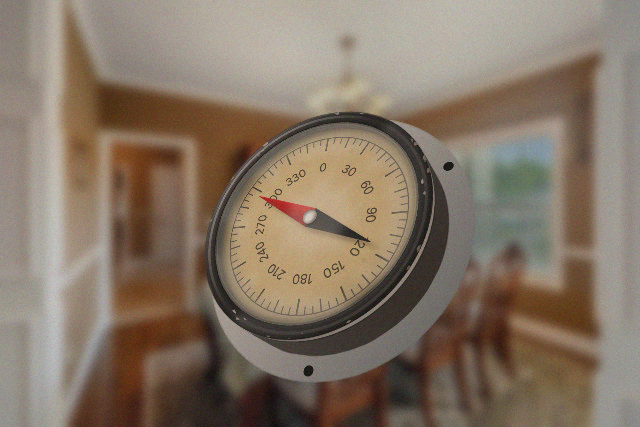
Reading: 295 °
